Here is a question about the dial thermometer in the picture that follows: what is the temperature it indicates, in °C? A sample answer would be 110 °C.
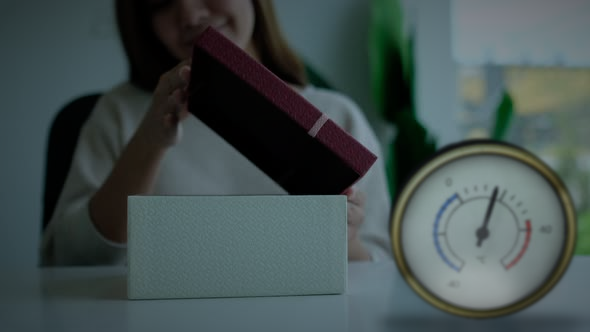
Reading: 16 °C
